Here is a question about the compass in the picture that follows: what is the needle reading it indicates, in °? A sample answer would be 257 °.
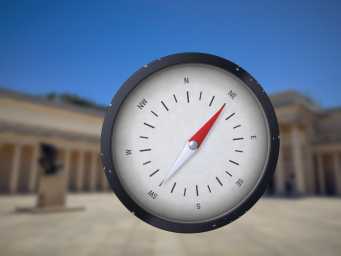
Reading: 45 °
